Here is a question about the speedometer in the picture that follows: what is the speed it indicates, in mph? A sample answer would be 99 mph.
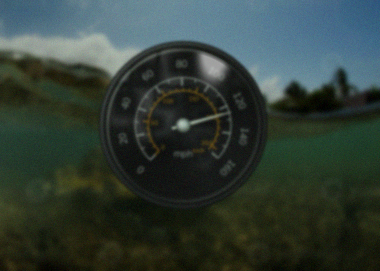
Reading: 125 mph
